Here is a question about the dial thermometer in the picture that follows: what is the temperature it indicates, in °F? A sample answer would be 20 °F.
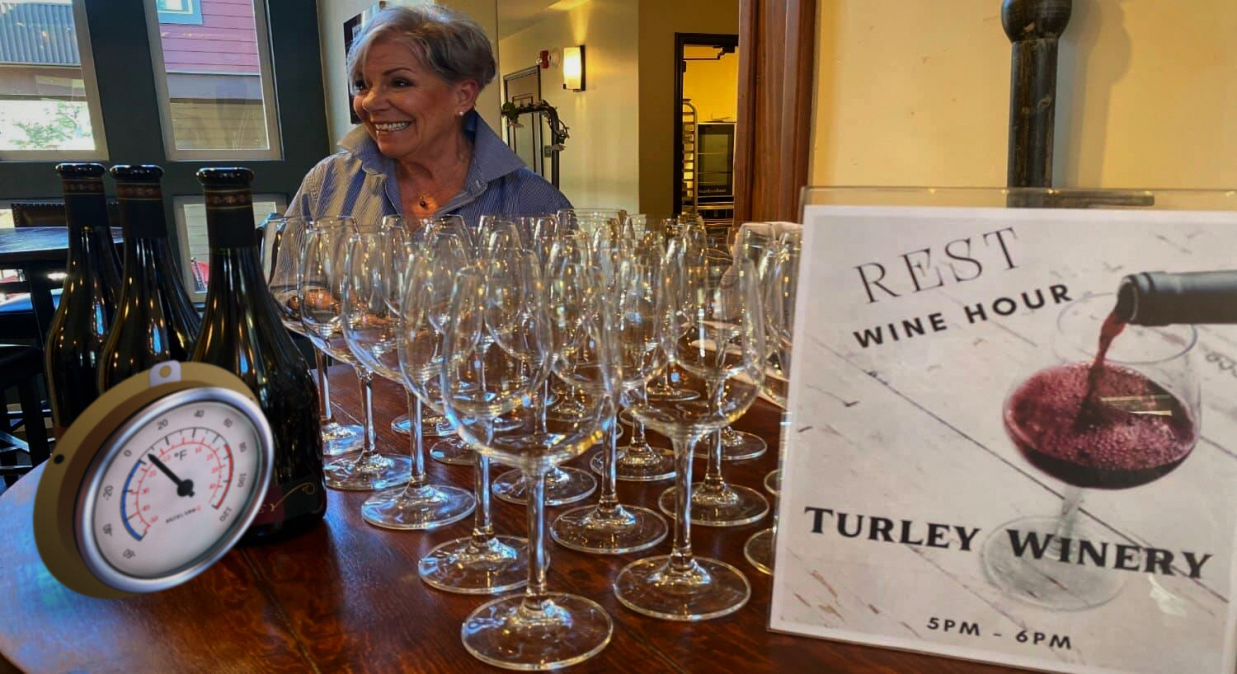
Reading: 5 °F
